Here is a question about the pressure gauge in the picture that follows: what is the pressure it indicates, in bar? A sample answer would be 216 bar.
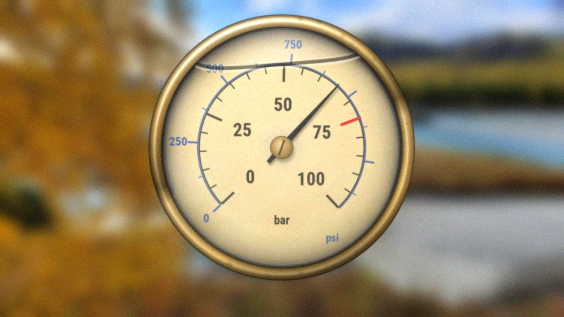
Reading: 65 bar
